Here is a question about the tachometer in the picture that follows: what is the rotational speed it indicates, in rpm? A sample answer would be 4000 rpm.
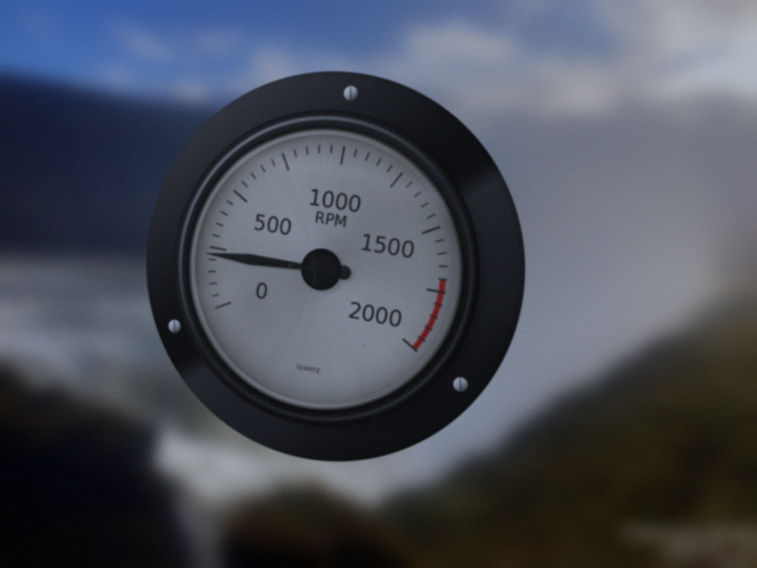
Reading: 225 rpm
